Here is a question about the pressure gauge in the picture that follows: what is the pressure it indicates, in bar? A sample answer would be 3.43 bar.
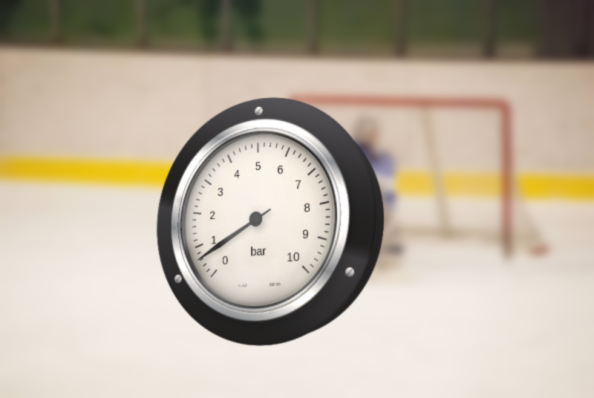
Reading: 0.6 bar
